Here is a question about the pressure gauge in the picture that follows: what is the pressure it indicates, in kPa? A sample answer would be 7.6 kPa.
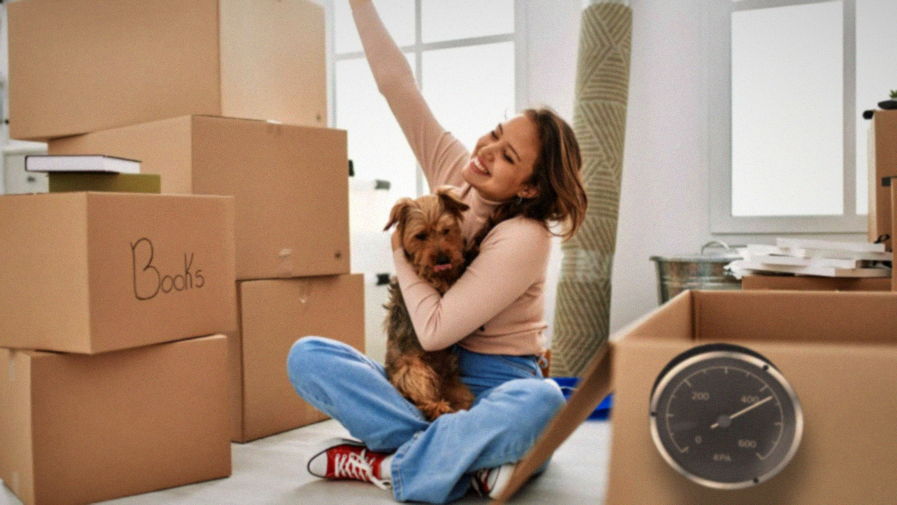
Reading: 425 kPa
